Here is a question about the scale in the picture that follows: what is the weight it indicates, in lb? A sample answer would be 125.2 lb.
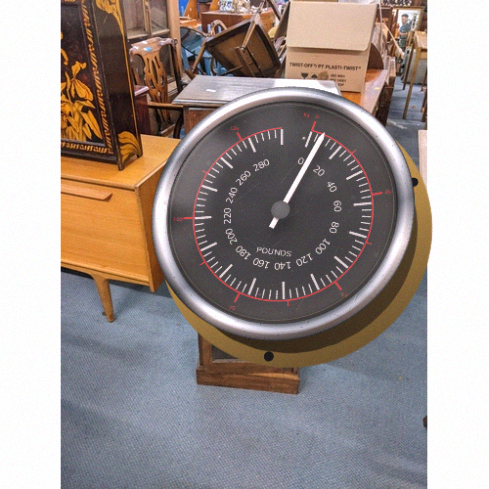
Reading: 8 lb
